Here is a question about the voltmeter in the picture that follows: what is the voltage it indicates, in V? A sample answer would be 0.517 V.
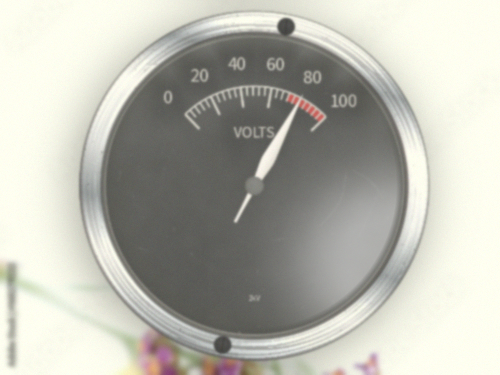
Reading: 80 V
